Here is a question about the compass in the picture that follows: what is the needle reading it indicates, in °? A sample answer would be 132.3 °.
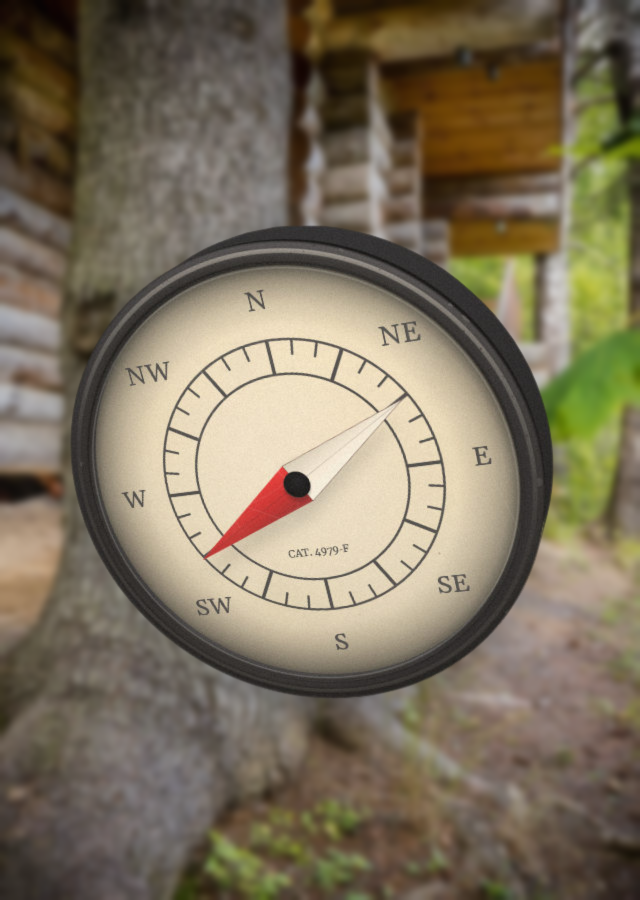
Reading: 240 °
